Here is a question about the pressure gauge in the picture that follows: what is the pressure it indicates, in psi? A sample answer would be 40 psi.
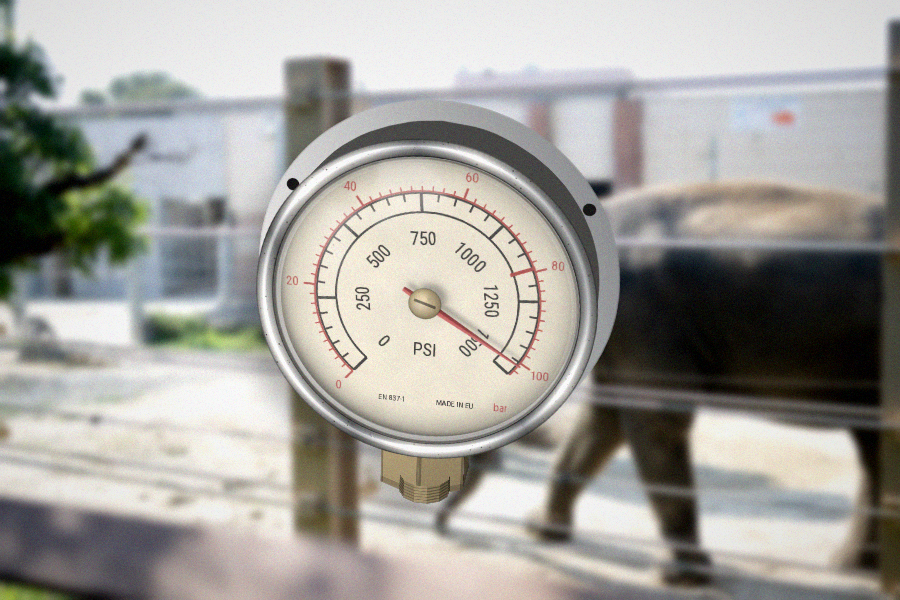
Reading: 1450 psi
